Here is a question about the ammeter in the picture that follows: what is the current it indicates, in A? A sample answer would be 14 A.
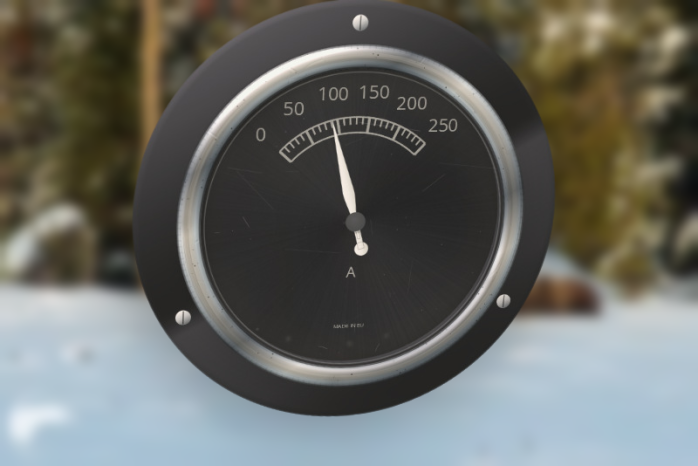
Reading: 90 A
